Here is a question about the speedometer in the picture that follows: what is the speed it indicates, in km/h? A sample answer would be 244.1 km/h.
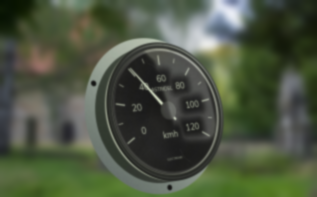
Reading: 40 km/h
